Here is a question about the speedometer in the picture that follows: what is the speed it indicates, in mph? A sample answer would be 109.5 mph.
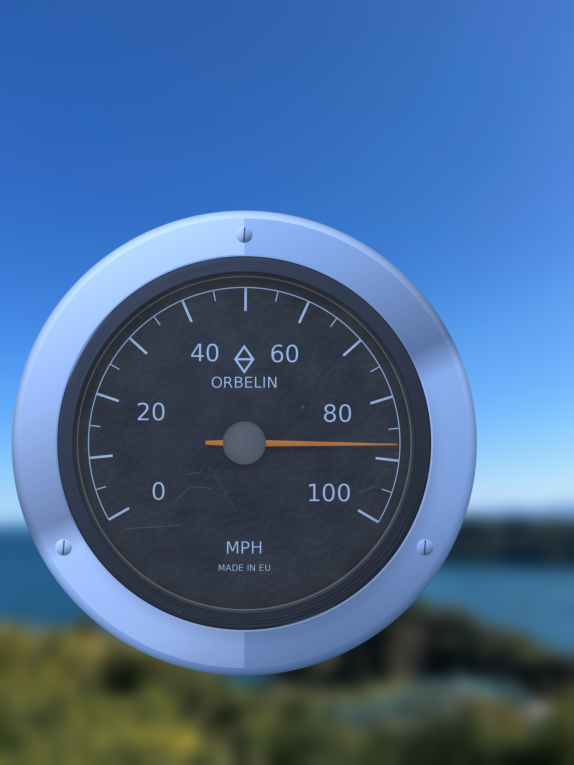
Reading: 87.5 mph
